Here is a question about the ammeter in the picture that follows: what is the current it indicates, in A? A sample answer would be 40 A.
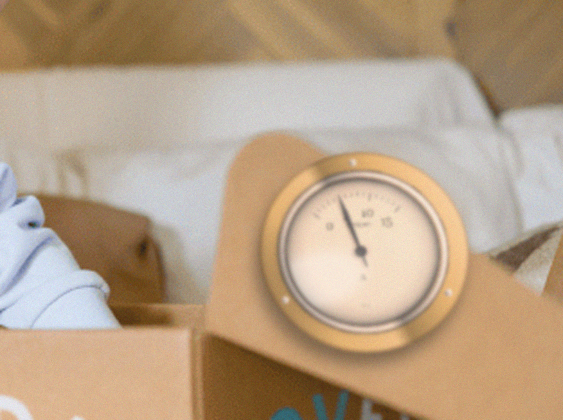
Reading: 5 A
